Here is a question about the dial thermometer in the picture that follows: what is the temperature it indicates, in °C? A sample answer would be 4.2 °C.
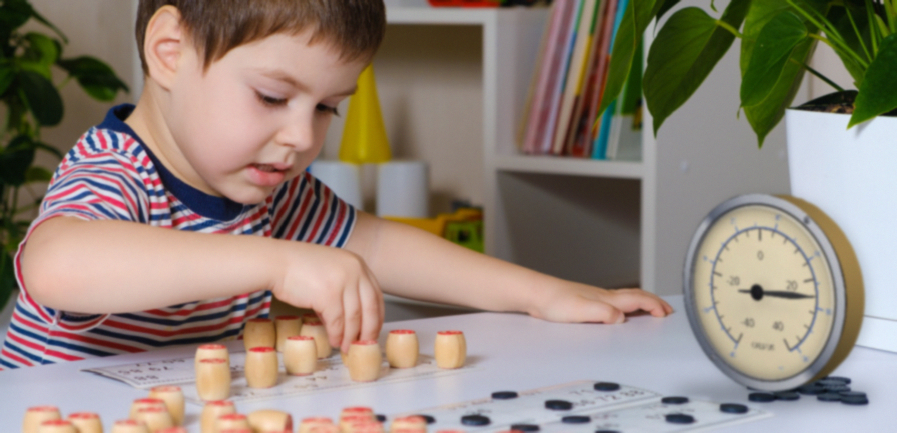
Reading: 24 °C
